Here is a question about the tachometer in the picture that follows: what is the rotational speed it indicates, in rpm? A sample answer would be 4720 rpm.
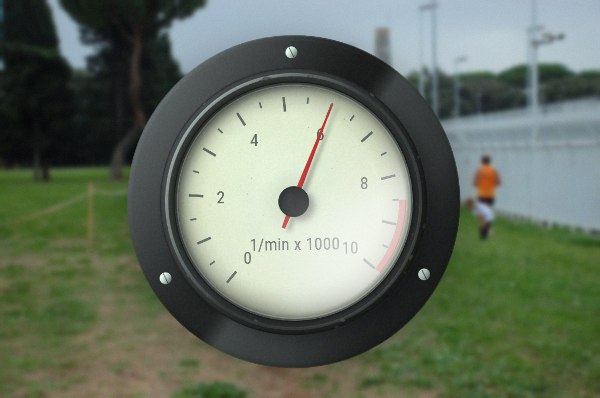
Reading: 6000 rpm
